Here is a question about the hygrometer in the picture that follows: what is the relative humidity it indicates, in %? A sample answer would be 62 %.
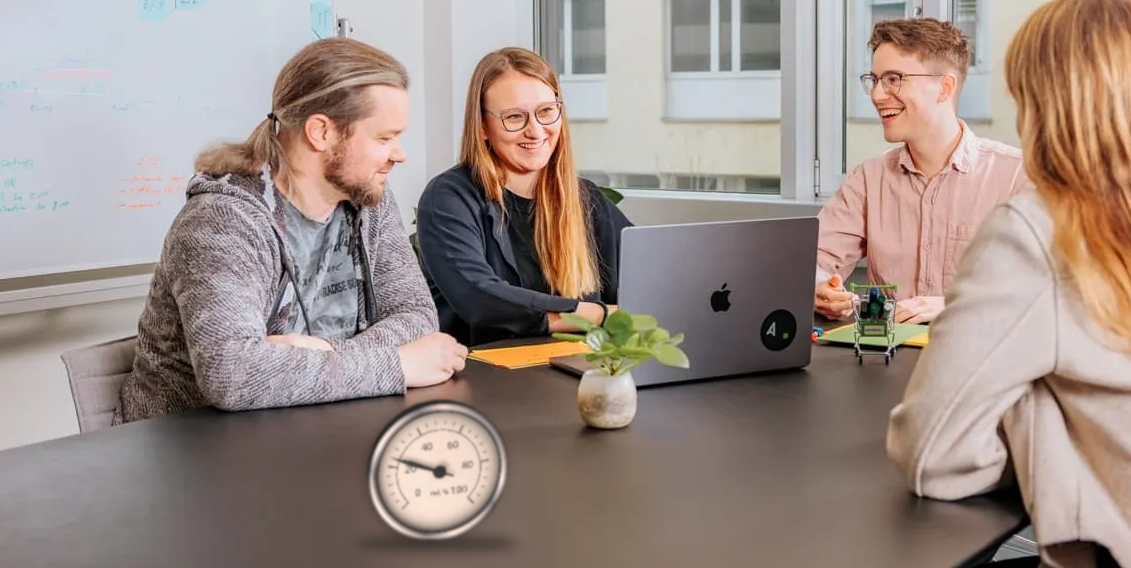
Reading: 24 %
